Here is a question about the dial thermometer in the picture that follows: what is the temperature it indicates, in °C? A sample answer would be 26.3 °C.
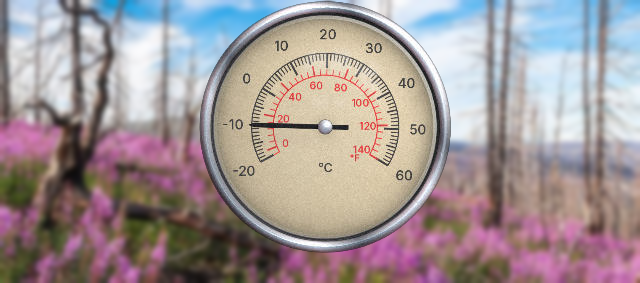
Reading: -10 °C
